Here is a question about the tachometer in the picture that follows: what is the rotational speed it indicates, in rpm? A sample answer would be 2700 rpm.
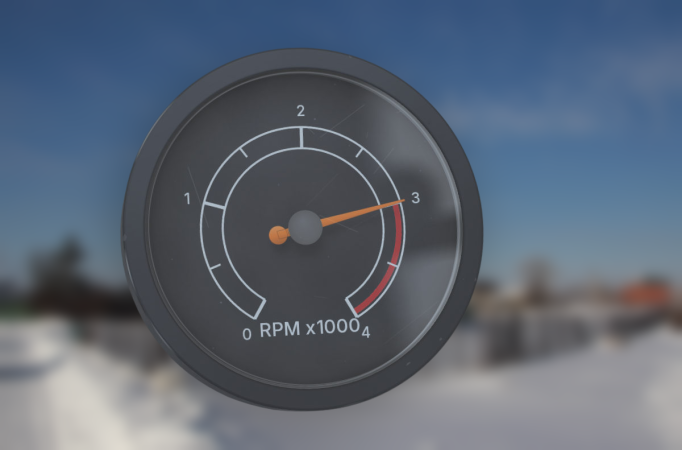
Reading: 3000 rpm
